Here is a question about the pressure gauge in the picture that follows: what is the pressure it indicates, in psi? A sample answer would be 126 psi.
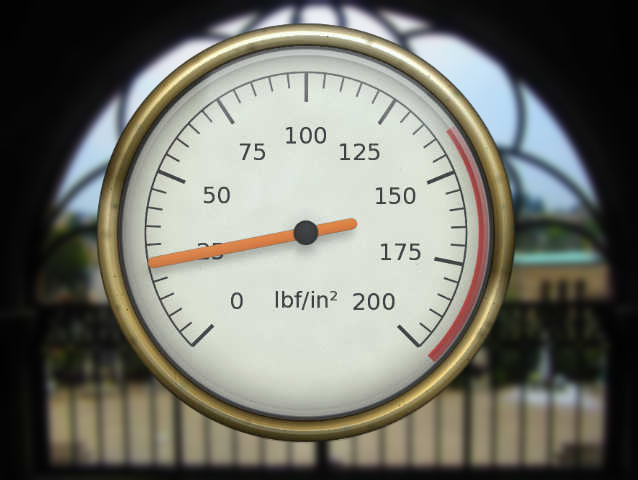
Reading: 25 psi
